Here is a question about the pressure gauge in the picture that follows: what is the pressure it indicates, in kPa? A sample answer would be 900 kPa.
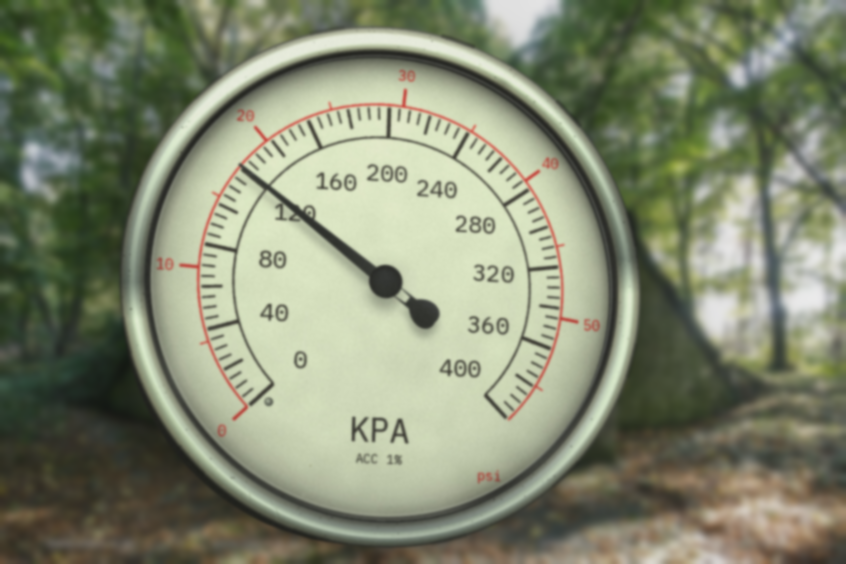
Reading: 120 kPa
